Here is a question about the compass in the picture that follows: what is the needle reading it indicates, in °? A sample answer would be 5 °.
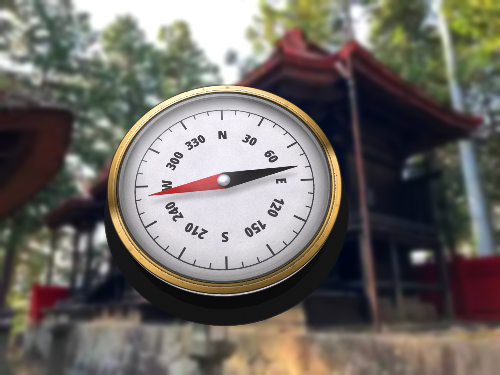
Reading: 260 °
